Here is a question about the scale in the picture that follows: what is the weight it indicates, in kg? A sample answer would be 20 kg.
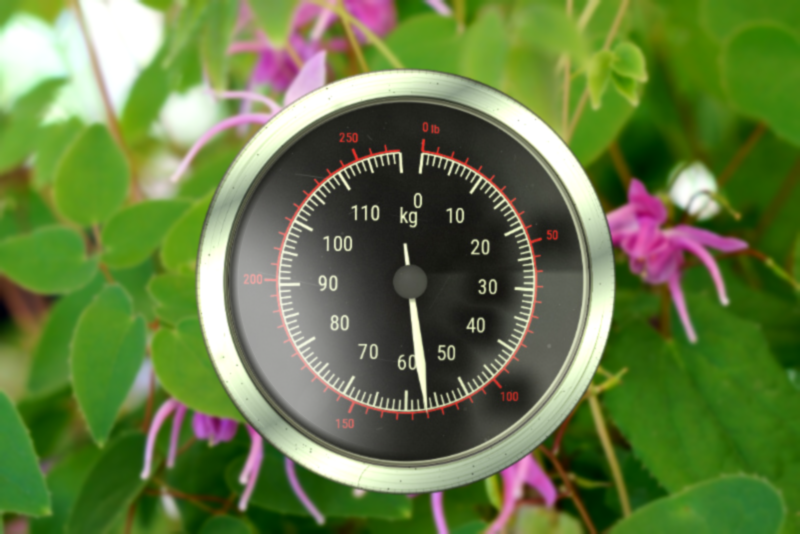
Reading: 57 kg
